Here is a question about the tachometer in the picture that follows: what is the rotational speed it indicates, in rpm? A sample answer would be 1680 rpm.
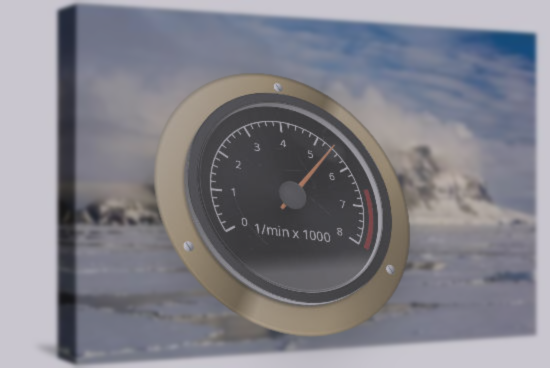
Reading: 5400 rpm
